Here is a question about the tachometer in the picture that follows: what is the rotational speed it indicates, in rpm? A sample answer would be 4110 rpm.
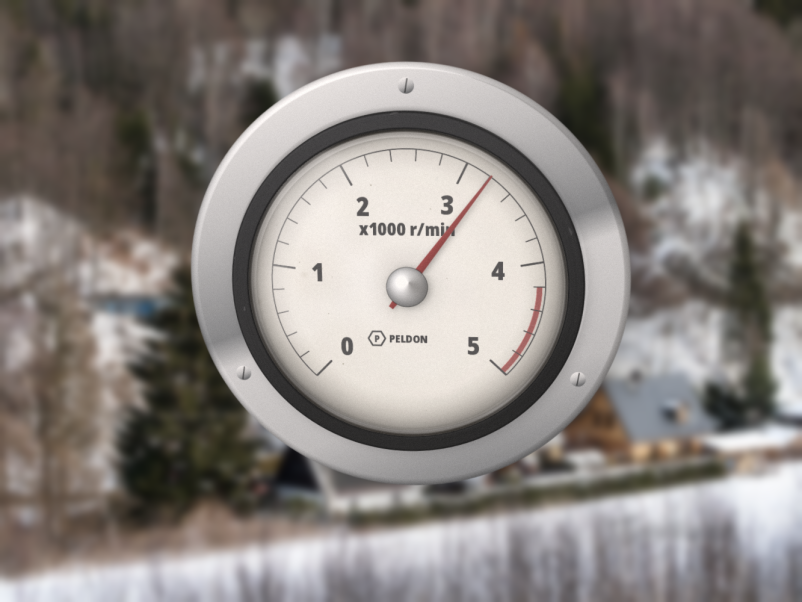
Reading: 3200 rpm
